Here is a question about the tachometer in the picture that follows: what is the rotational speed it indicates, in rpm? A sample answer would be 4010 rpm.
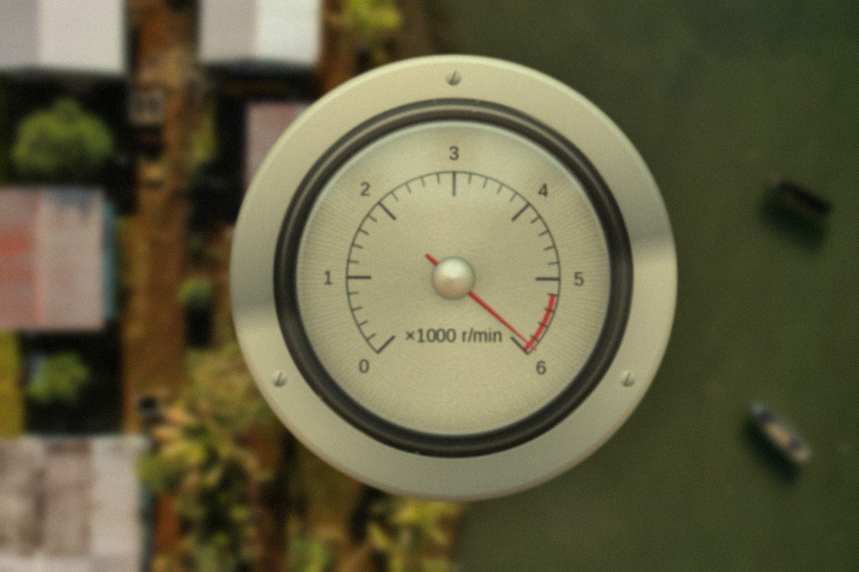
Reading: 5900 rpm
